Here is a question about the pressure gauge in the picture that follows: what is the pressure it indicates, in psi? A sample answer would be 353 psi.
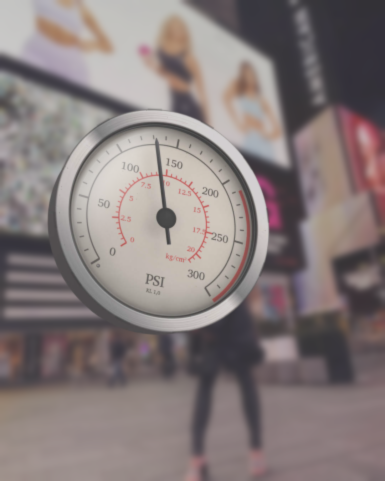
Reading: 130 psi
